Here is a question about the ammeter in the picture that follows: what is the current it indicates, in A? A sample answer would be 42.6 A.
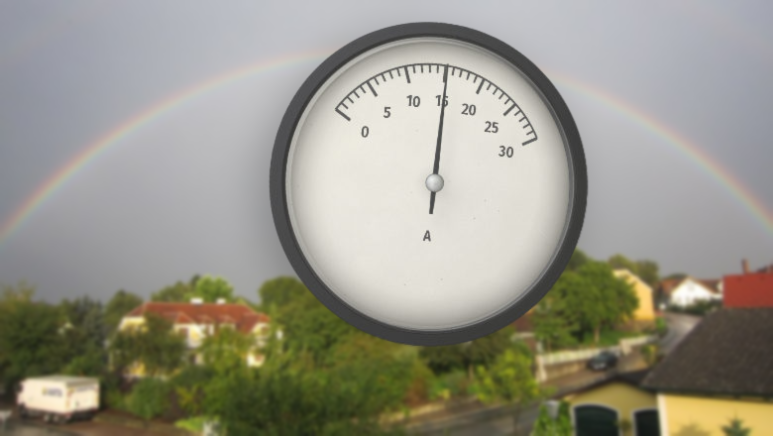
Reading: 15 A
